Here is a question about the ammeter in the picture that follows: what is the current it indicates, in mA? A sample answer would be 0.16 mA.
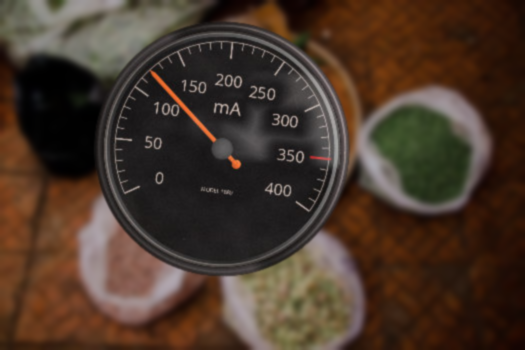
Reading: 120 mA
